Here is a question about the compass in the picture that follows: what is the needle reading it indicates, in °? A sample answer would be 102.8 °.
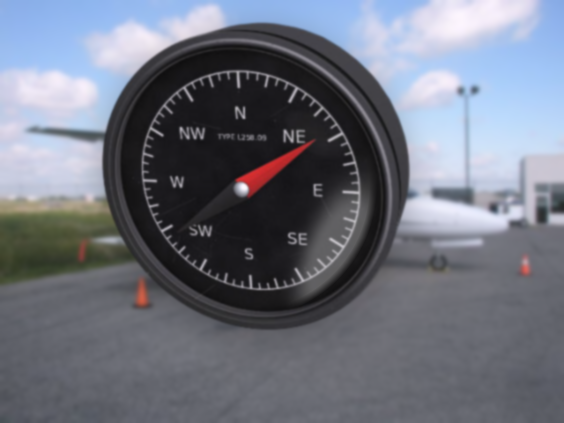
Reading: 55 °
